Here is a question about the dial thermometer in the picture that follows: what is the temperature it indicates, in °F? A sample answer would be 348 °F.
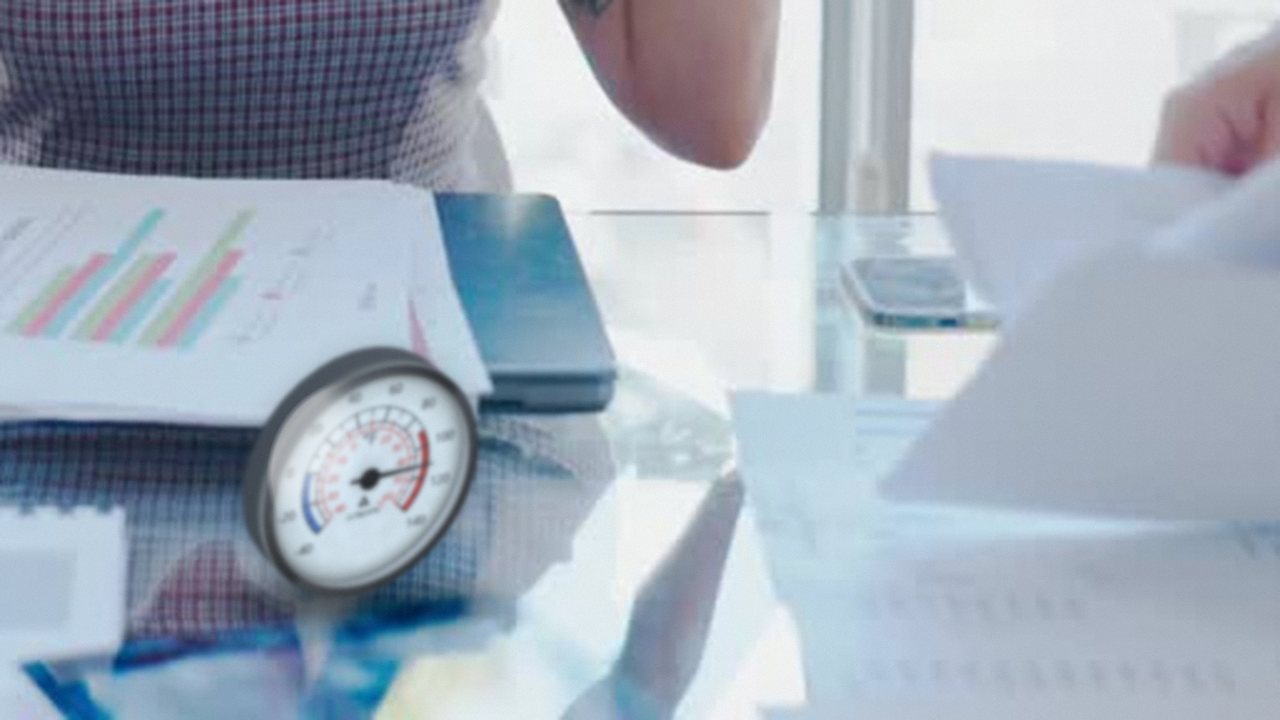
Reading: 110 °F
